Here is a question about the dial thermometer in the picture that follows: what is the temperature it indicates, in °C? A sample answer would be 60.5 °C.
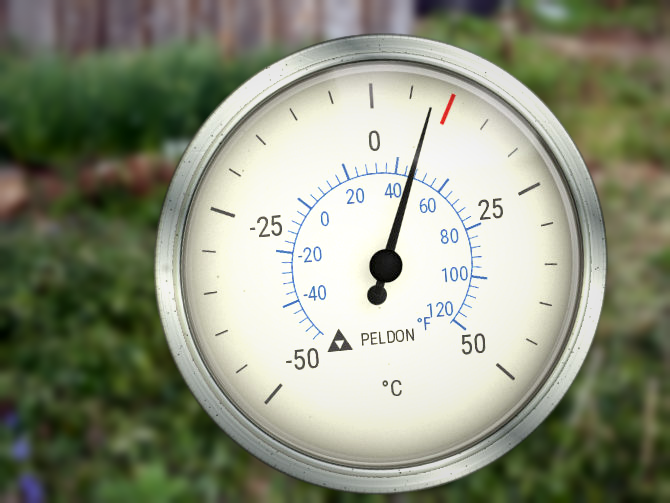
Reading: 7.5 °C
